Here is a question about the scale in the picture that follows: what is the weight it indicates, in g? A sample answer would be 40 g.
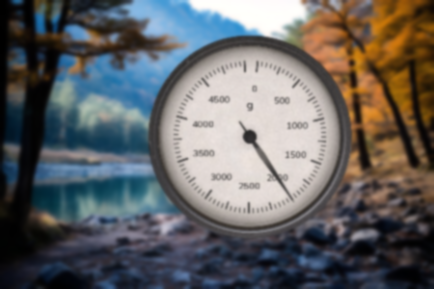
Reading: 2000 g
